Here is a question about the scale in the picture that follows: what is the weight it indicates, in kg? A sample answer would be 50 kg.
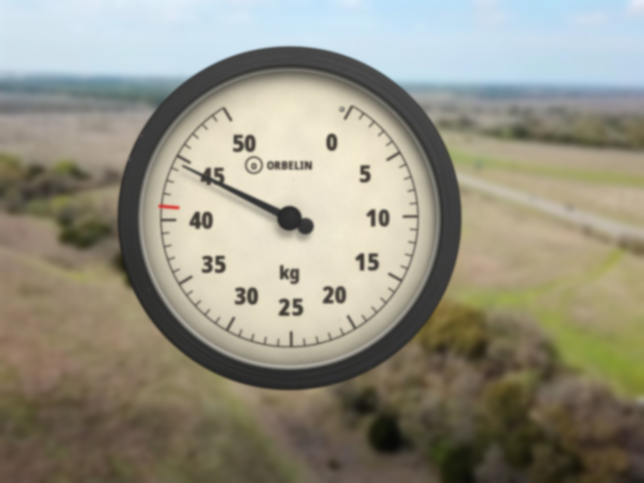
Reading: 44.5 kg
